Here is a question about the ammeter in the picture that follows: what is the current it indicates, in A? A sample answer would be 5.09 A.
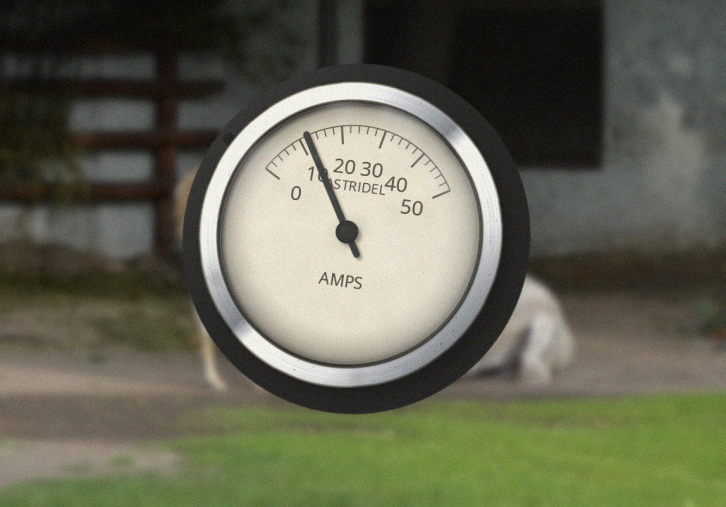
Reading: 12 A
